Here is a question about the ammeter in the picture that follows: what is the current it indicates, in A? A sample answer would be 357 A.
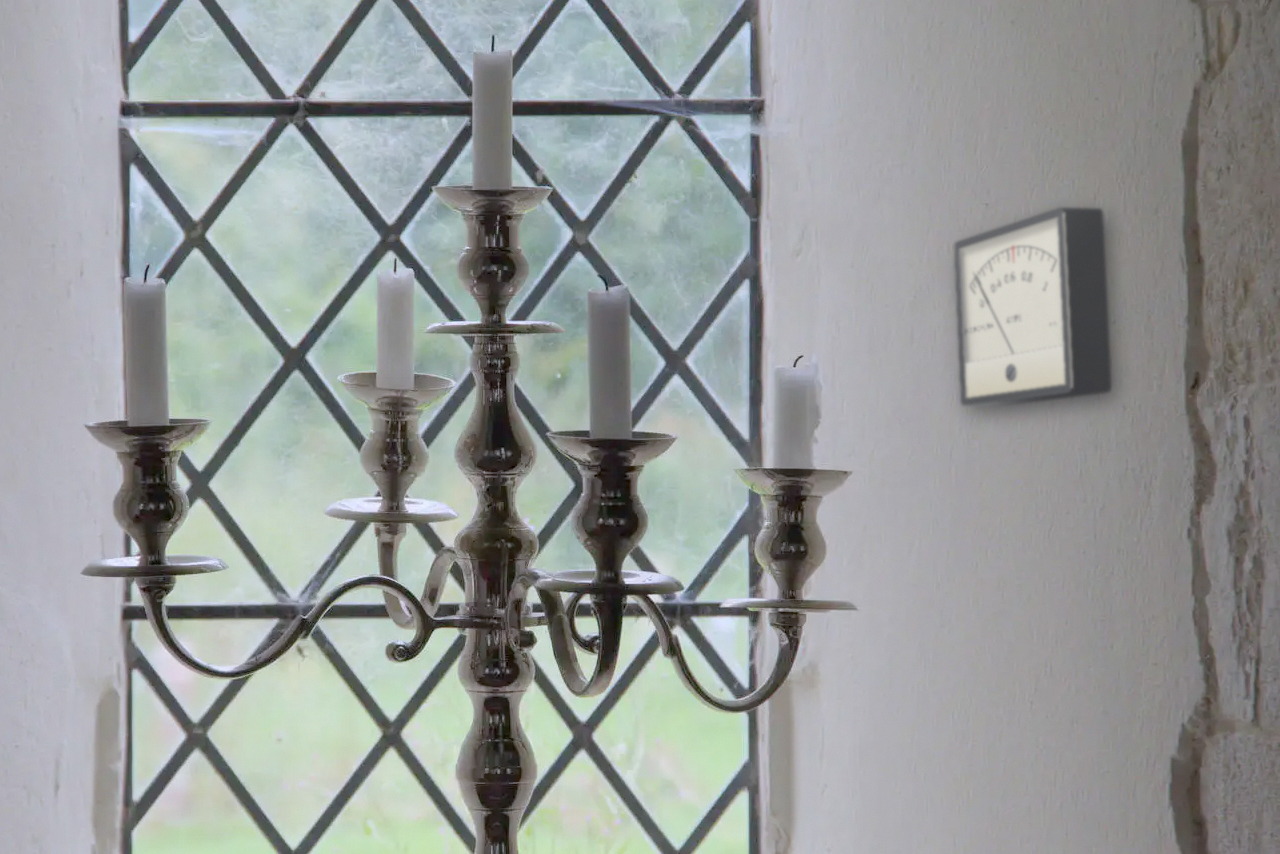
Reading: 0.2 A
